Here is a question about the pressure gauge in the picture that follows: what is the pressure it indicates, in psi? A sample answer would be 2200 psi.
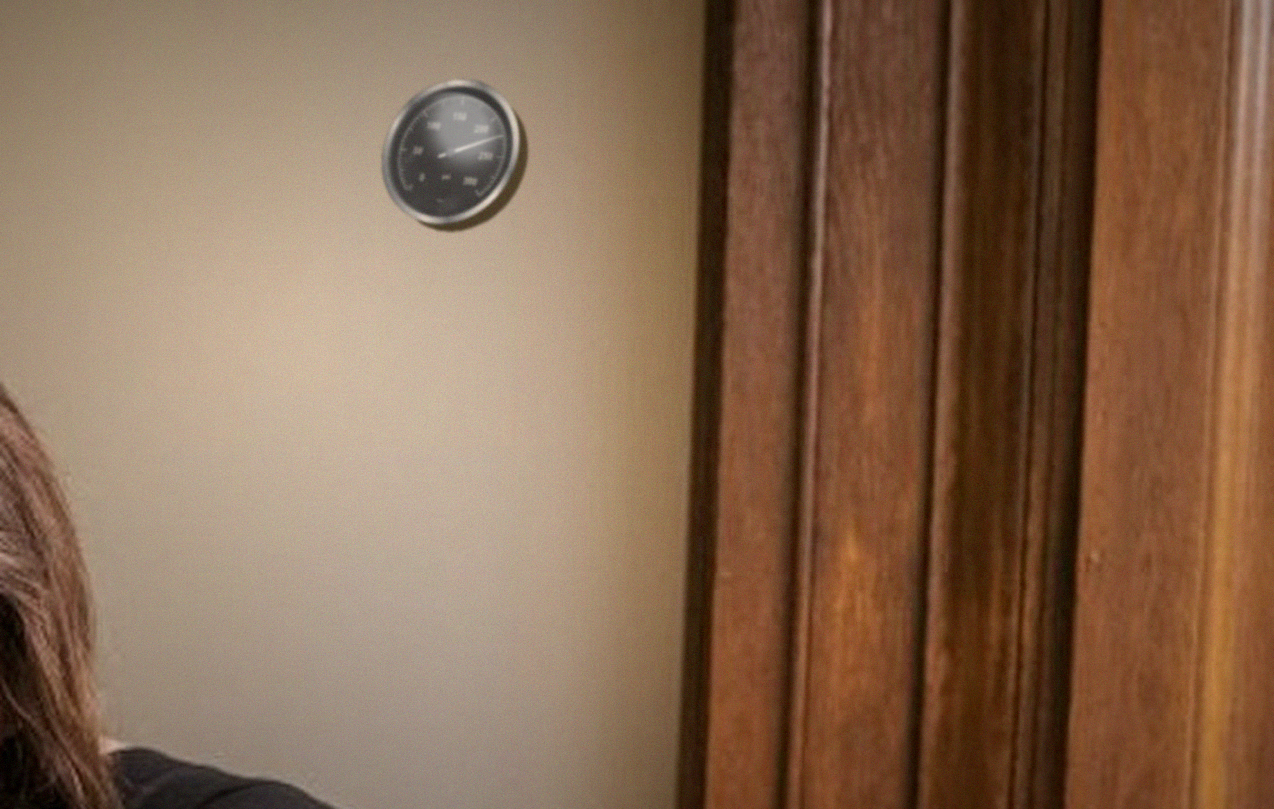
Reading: 225 psi
